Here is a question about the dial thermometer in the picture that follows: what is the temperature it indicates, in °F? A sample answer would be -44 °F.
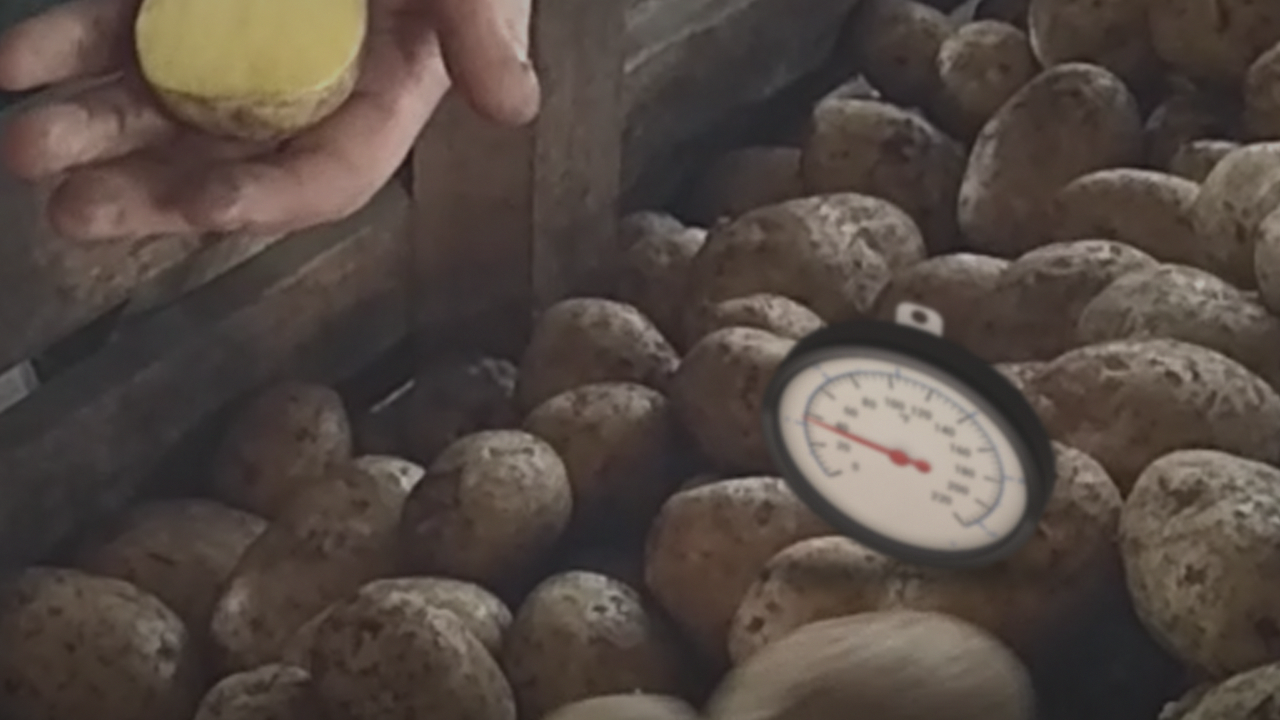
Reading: 40 °F
